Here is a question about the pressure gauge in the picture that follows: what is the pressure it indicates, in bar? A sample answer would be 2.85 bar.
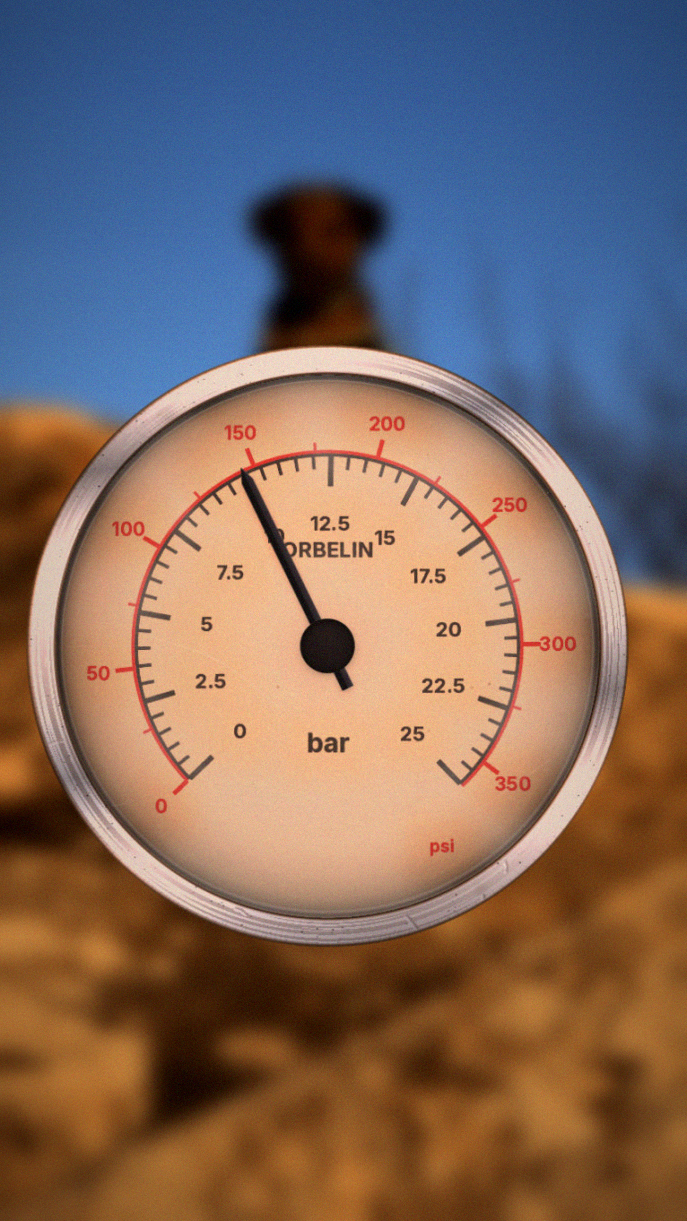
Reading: 10 bar
